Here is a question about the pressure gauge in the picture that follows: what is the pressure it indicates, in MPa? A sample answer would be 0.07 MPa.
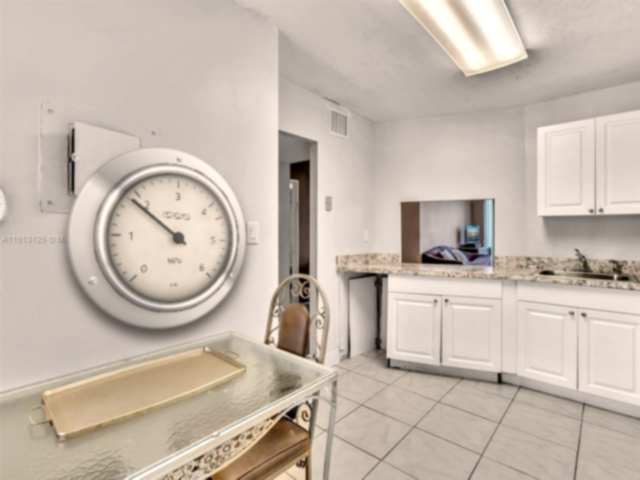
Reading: 1.8 MPa
